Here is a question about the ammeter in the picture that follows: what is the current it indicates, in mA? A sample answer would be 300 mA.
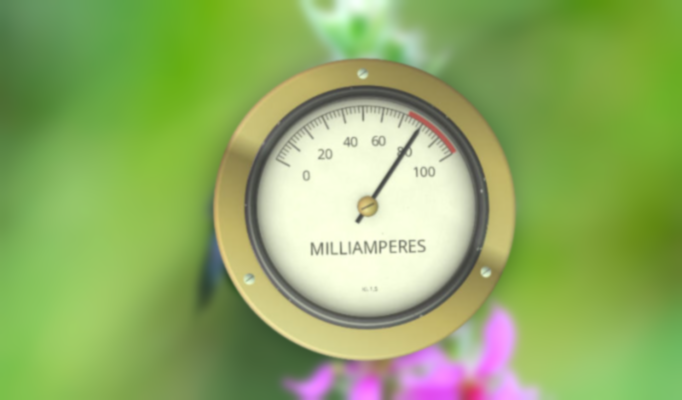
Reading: 80 mA
